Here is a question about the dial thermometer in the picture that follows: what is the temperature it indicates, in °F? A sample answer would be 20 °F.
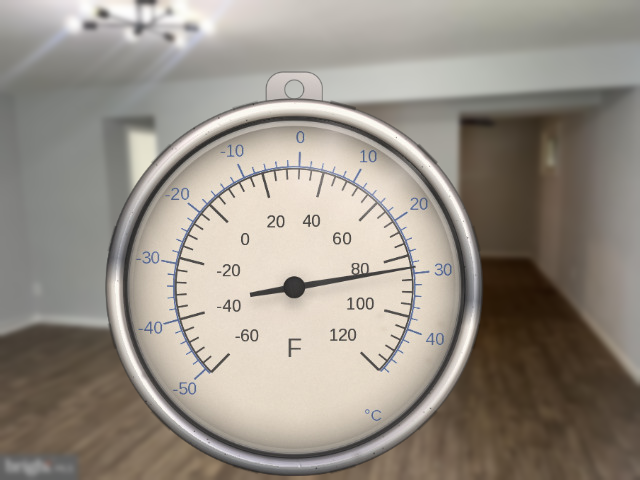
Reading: 84 °F
